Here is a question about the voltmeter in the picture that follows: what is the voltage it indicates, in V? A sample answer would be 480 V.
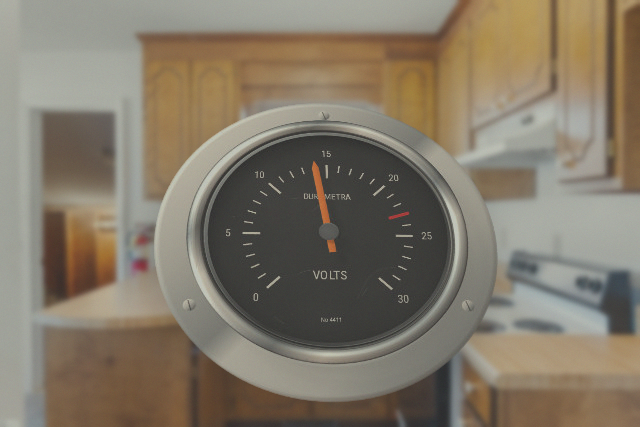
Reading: 14 V
